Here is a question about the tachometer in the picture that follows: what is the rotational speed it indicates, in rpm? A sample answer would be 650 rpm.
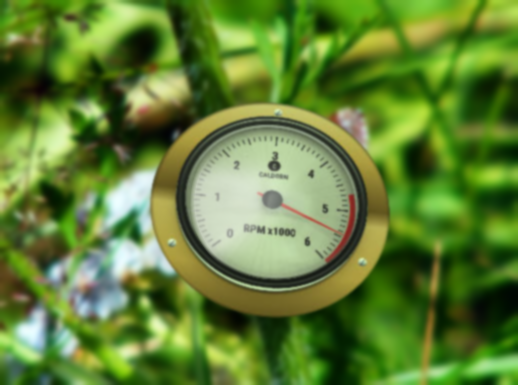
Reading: 5500 rpm
